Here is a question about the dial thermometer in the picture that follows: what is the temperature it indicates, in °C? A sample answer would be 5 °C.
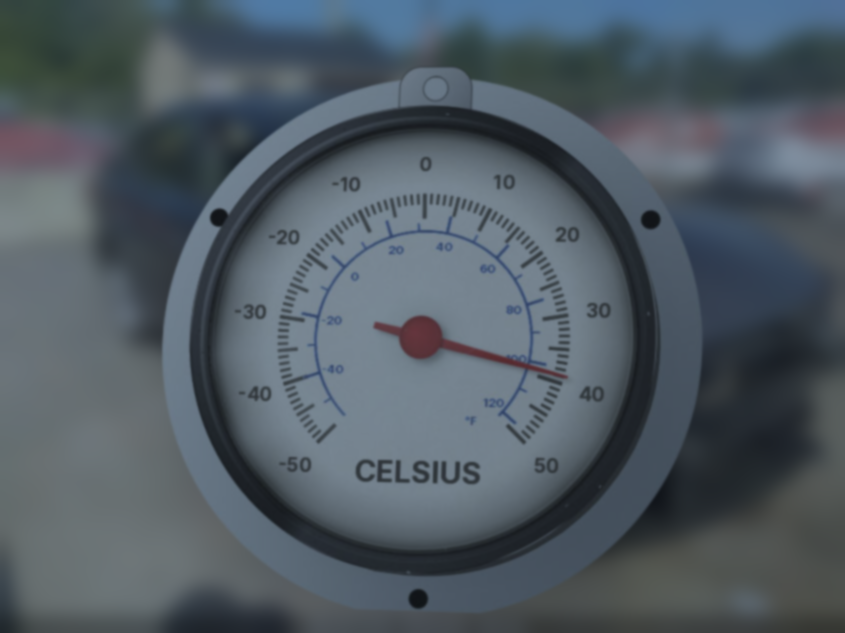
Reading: 39 °C
